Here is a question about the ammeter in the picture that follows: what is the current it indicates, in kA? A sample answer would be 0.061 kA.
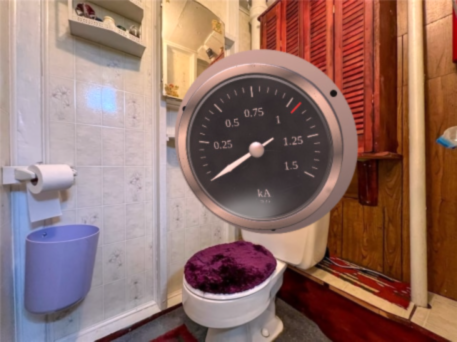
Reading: 0 kA
